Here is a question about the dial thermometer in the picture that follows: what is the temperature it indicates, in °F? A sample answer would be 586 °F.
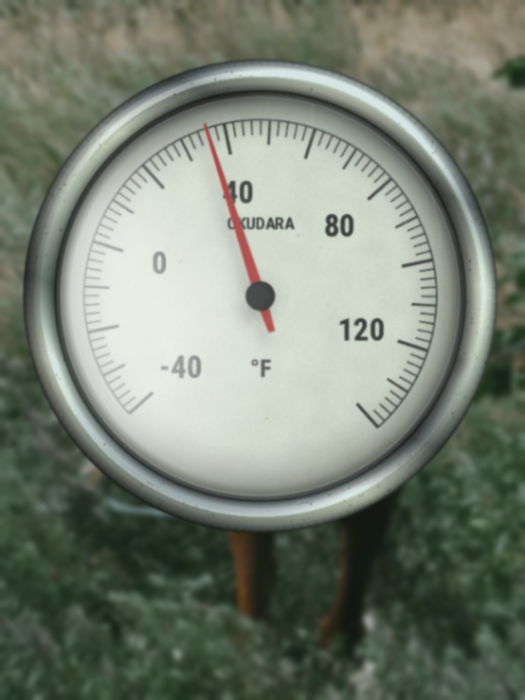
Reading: 36 °F
